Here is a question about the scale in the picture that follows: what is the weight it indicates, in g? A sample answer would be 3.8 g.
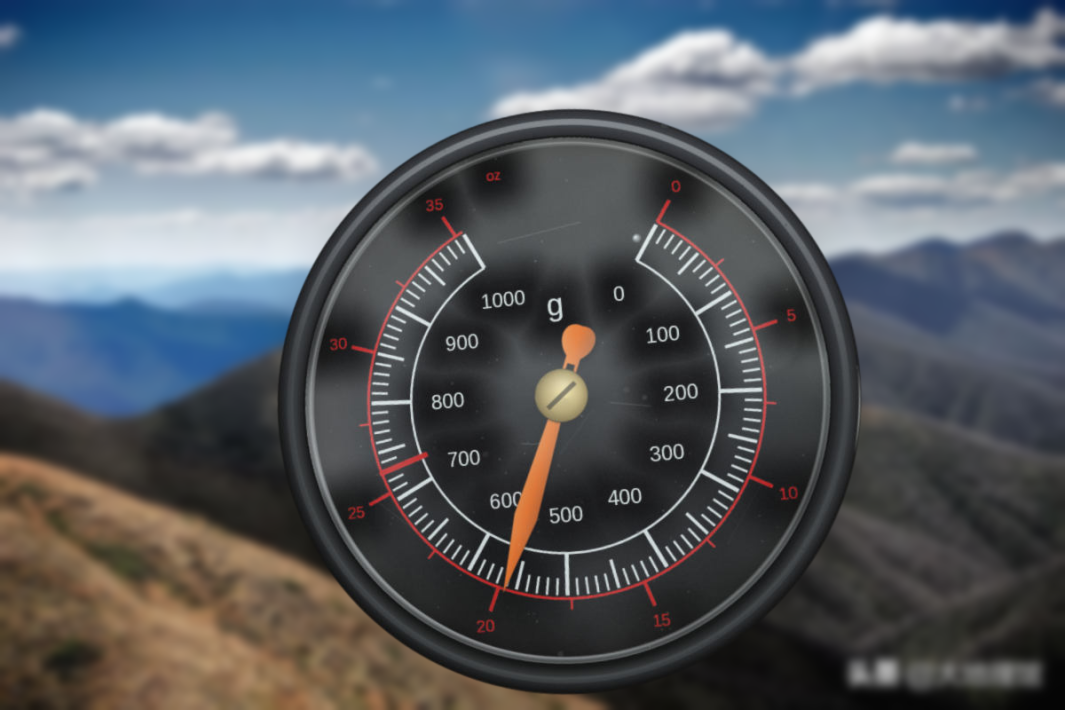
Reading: 560 g
